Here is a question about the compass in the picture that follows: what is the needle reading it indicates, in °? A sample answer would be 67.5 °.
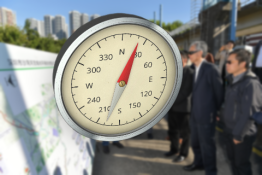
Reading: 20 °
